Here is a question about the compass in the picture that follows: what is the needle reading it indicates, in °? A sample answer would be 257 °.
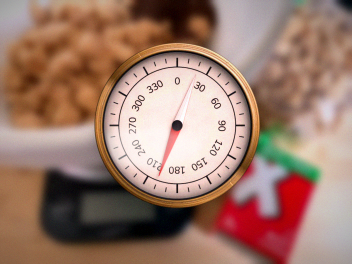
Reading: 200 °
